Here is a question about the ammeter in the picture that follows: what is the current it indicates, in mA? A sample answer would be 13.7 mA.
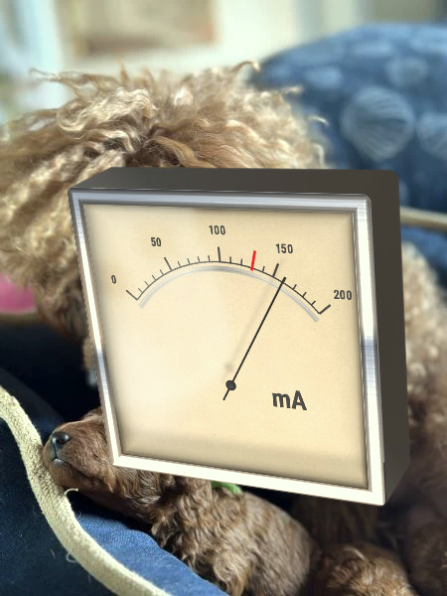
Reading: 160 mA
